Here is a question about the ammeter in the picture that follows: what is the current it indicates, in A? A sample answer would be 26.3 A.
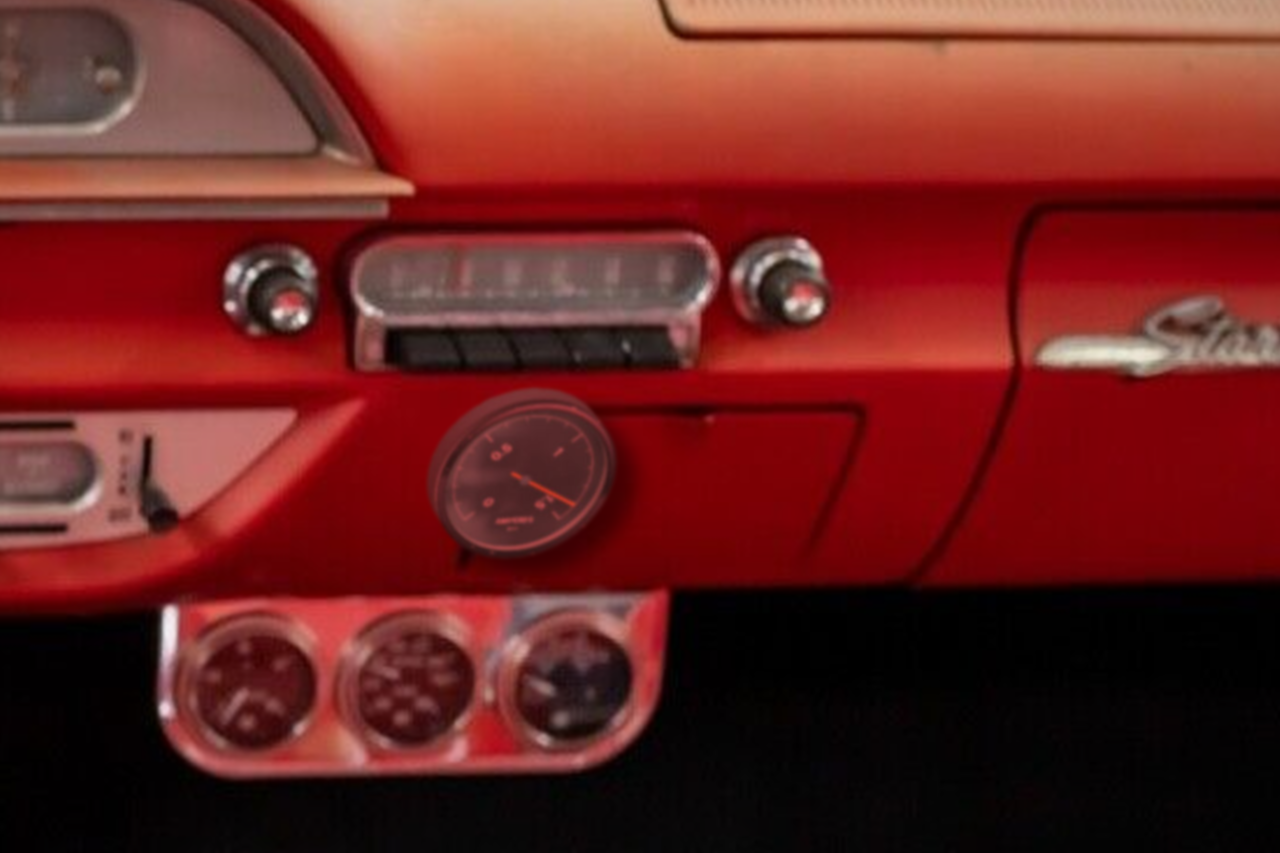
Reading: 1.4 A
